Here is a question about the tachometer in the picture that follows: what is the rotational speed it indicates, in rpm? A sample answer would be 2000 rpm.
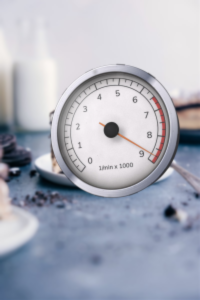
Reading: 8750 rpm
